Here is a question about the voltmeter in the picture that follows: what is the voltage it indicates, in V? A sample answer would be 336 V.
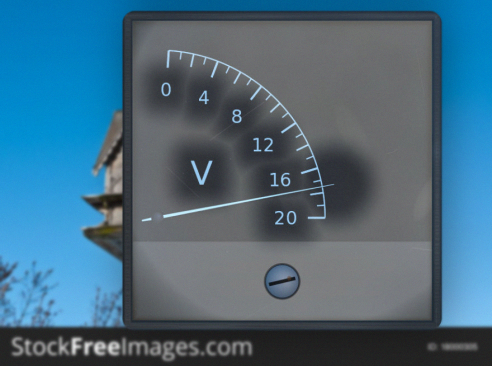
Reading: 17.5 V
